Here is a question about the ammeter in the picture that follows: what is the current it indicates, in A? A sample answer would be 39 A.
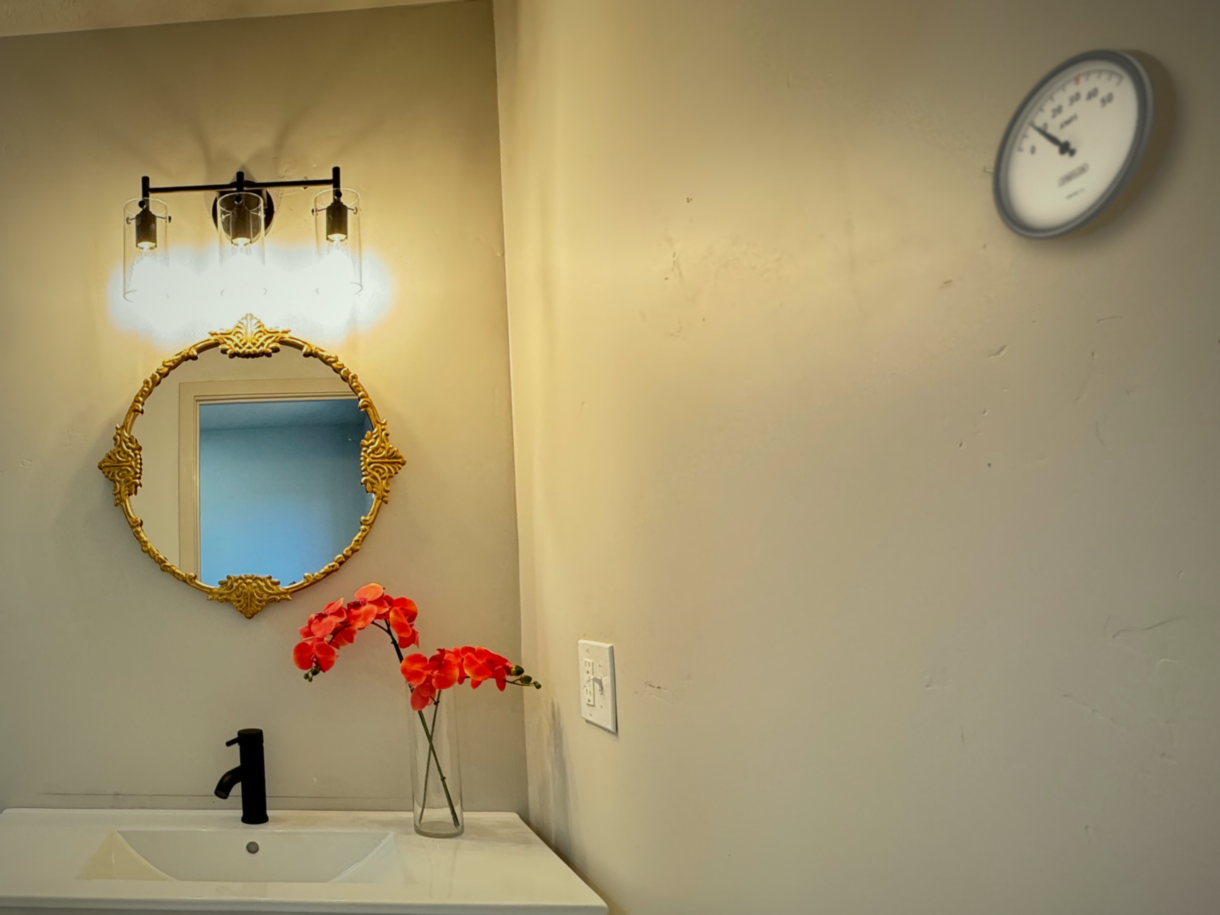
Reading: 10 A
